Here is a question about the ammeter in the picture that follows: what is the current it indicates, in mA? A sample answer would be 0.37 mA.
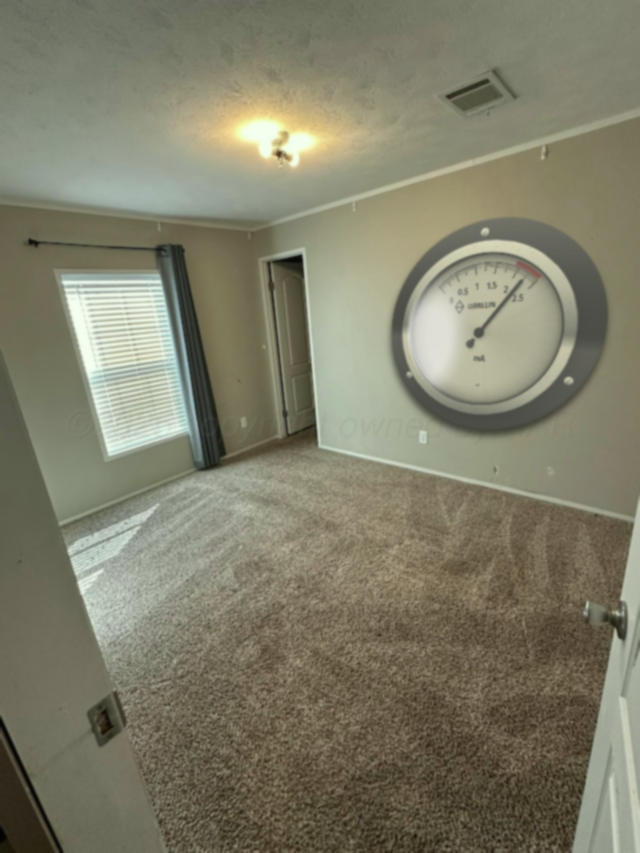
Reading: 2.25 mA
